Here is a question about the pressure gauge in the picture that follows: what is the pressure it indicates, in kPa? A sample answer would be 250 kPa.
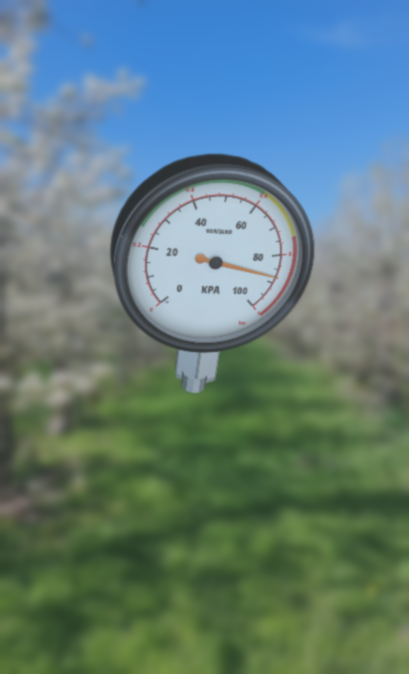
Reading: 87.5 kPa
